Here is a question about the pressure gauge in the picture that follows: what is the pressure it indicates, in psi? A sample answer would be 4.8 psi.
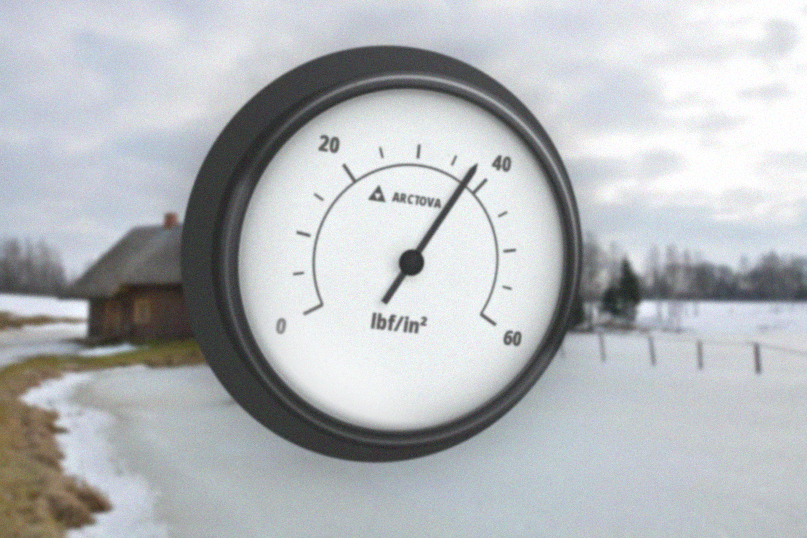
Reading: 37.5 psi
